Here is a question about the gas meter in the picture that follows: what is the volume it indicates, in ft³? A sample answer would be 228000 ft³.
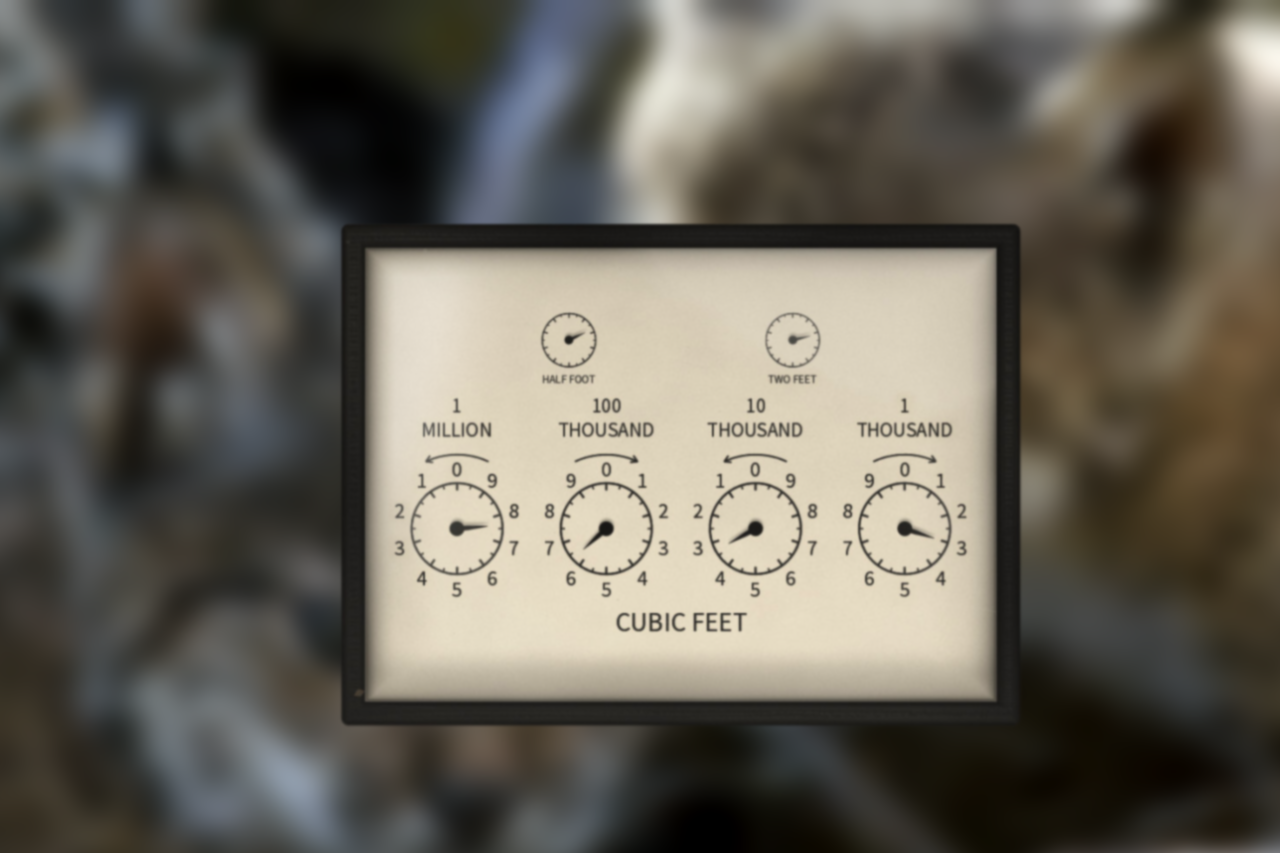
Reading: 763300 ft³
